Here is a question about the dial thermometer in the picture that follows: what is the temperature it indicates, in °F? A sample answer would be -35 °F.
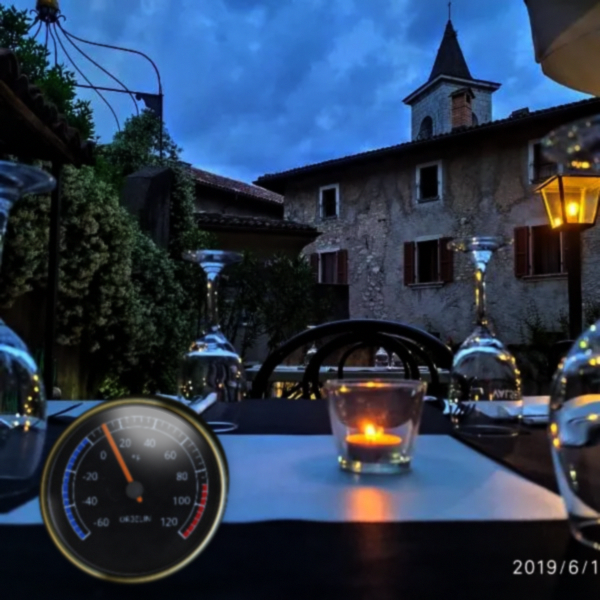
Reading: 12 °F
